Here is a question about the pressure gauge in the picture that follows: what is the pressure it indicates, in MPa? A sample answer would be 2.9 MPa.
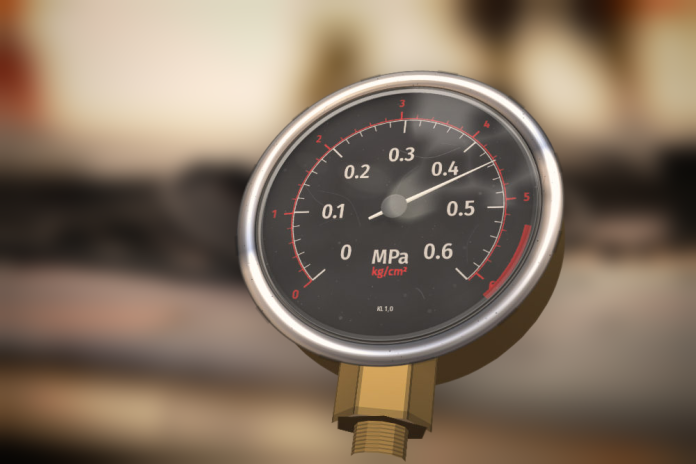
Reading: 0.44 MPa
